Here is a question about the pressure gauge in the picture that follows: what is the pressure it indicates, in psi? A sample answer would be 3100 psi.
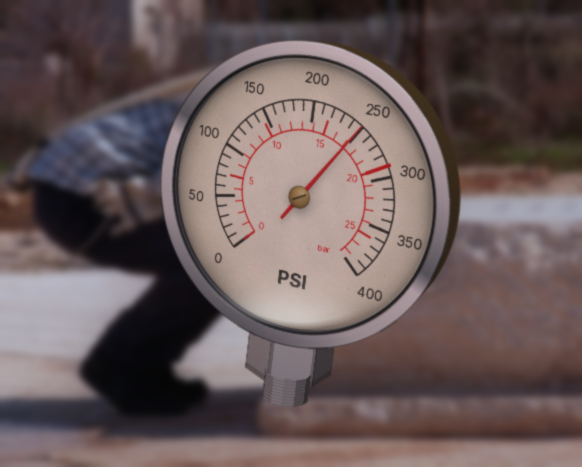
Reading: 250 psi
